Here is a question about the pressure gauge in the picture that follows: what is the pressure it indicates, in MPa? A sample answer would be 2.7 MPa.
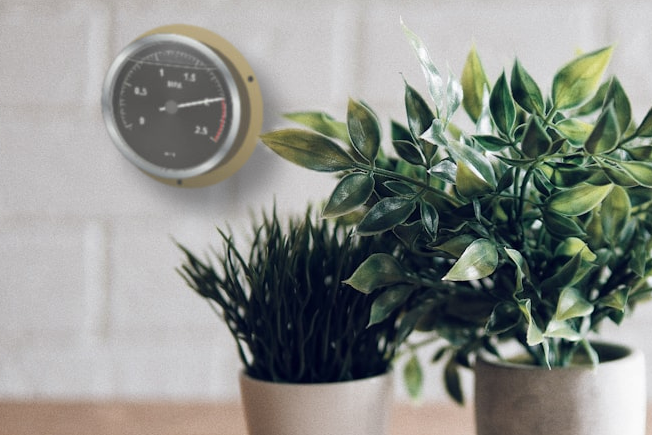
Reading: 2 MPa
